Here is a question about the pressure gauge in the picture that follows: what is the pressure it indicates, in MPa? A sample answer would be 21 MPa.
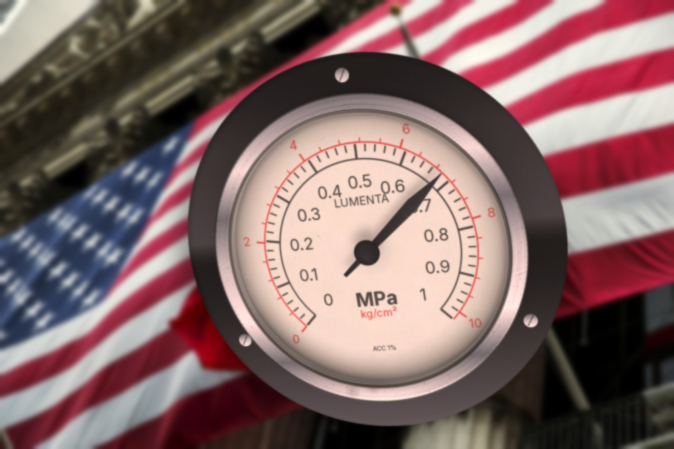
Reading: 0.68 MPa
